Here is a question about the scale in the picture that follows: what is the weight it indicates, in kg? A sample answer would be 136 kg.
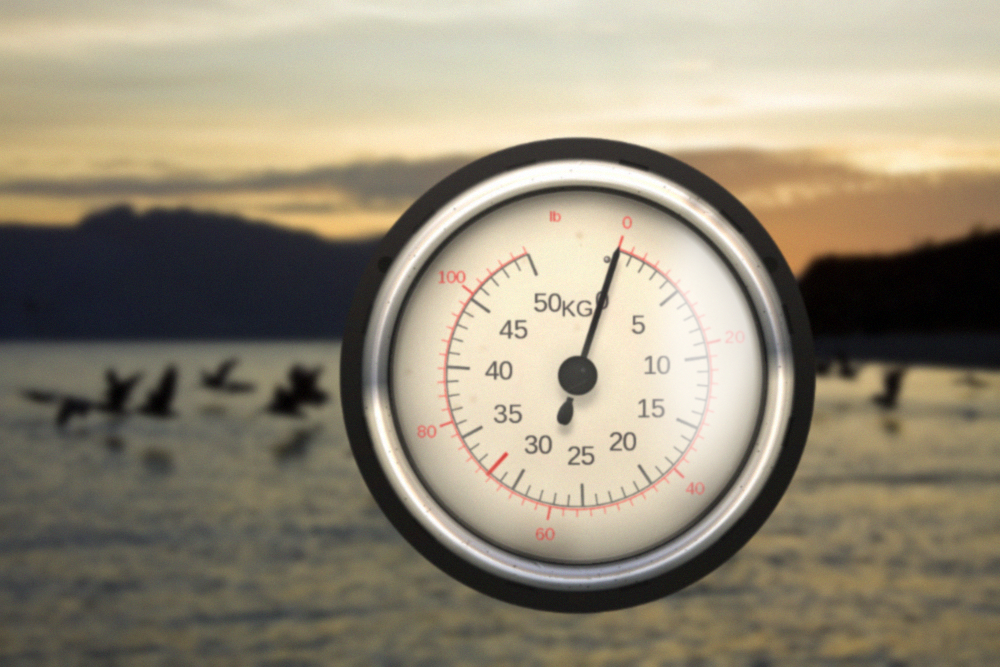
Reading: 0 kg
